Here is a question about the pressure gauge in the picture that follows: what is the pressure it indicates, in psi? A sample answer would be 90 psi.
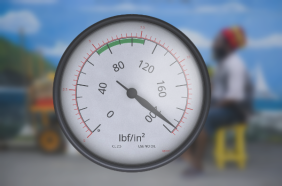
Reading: 195 psi
